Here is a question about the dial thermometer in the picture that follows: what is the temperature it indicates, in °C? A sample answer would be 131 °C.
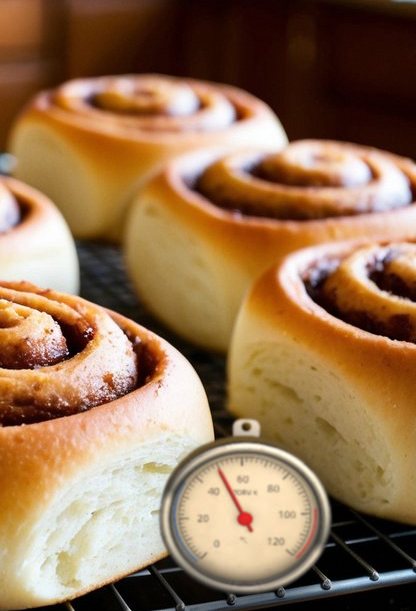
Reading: 50 °C
